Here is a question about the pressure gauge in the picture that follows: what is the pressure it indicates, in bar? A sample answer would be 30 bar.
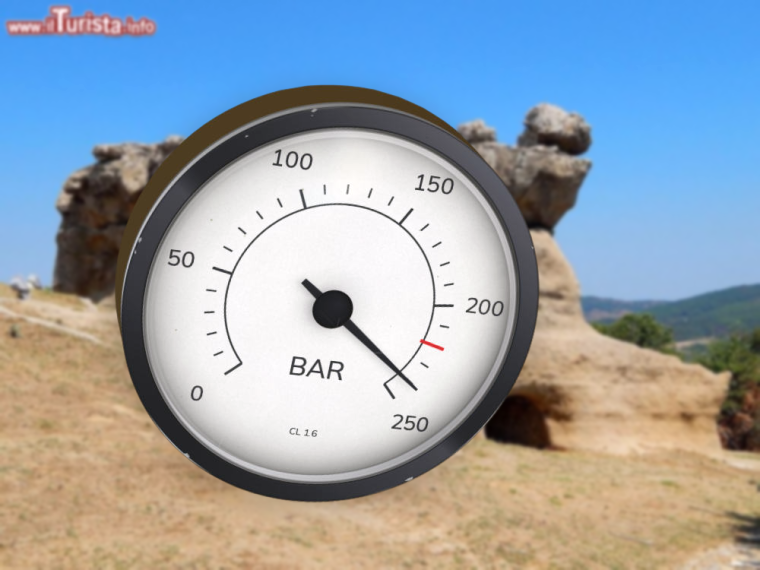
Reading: 240 bar
